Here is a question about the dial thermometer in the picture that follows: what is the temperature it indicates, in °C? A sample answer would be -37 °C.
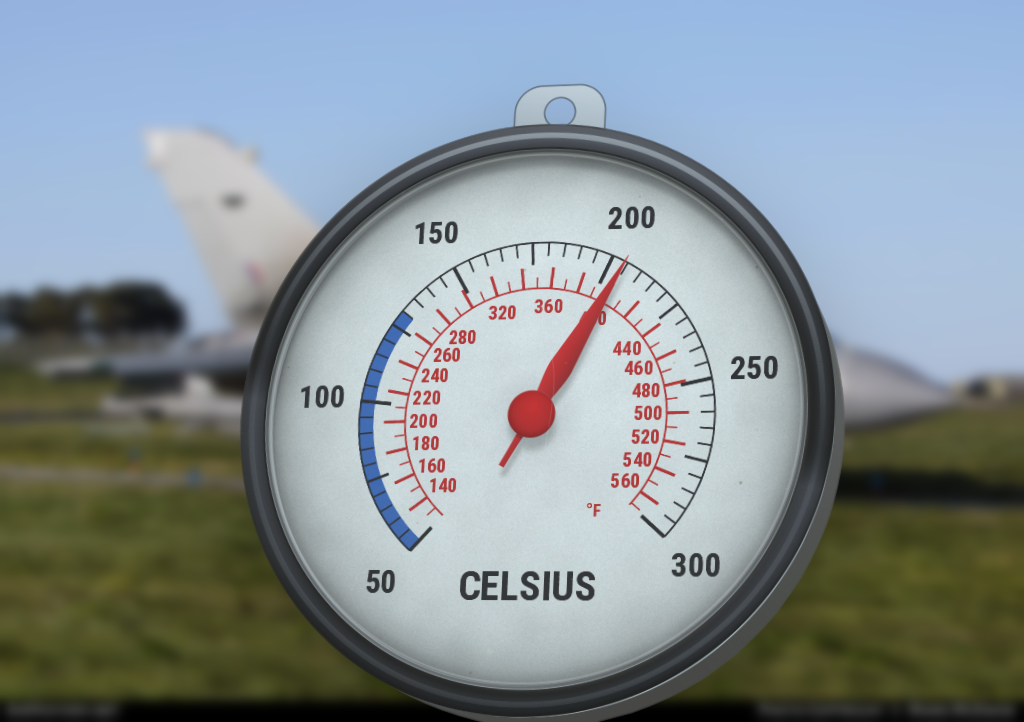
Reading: 205 °C
